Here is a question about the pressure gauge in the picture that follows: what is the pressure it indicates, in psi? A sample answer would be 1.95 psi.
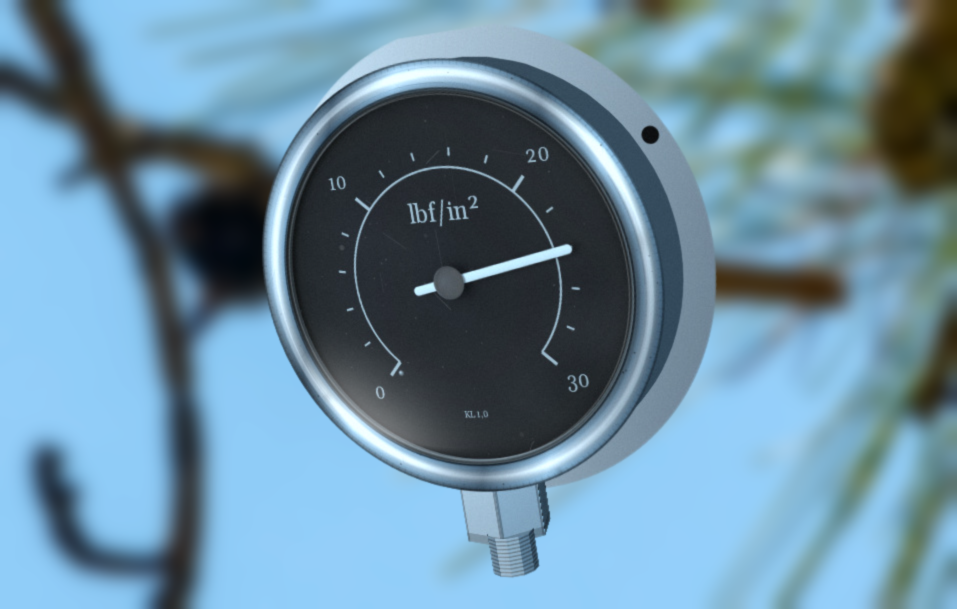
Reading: 24 psi
